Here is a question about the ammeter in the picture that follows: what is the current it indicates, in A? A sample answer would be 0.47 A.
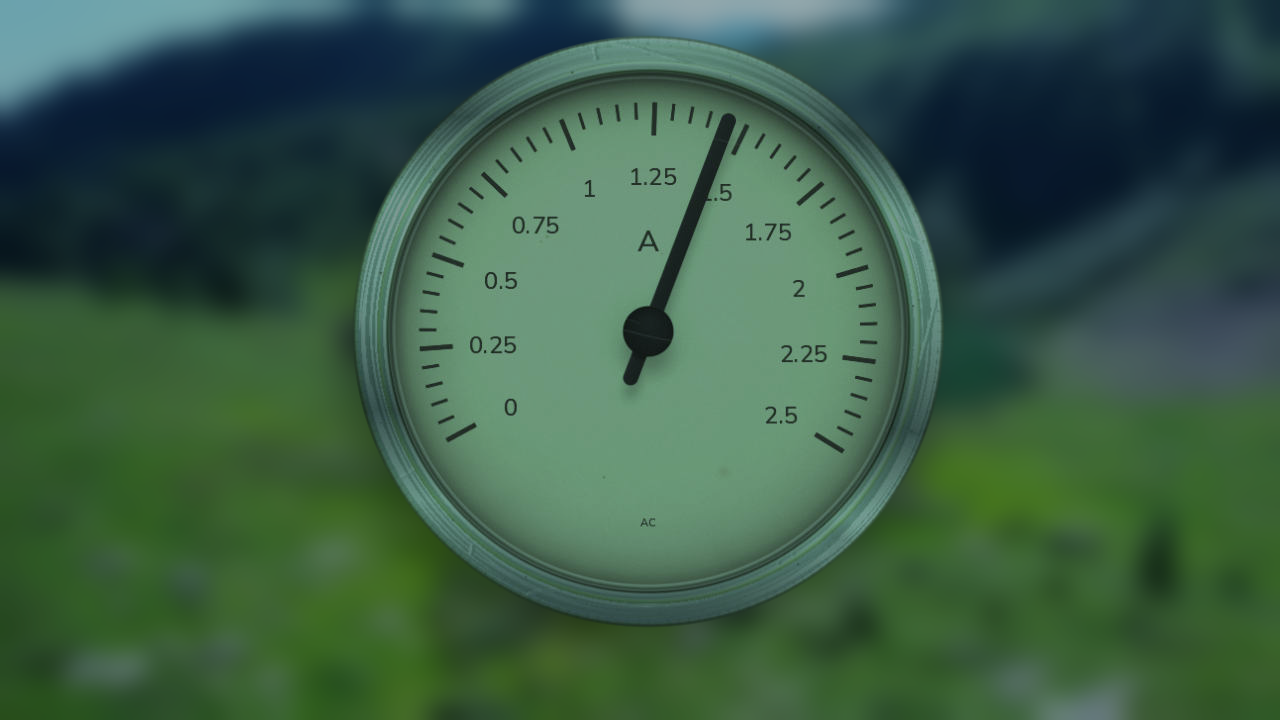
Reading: 1.45 A
